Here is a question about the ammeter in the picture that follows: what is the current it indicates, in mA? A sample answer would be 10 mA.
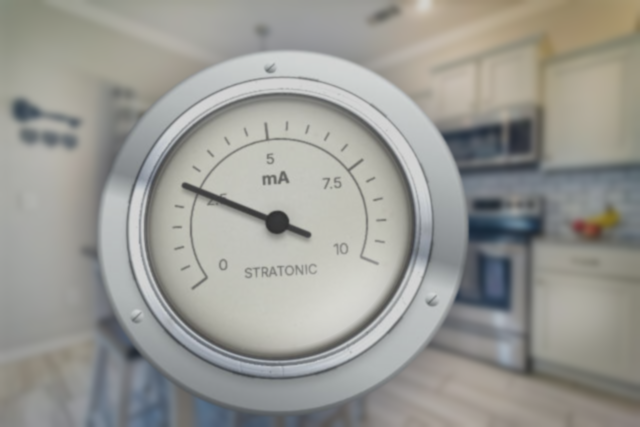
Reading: 2.5 mA
